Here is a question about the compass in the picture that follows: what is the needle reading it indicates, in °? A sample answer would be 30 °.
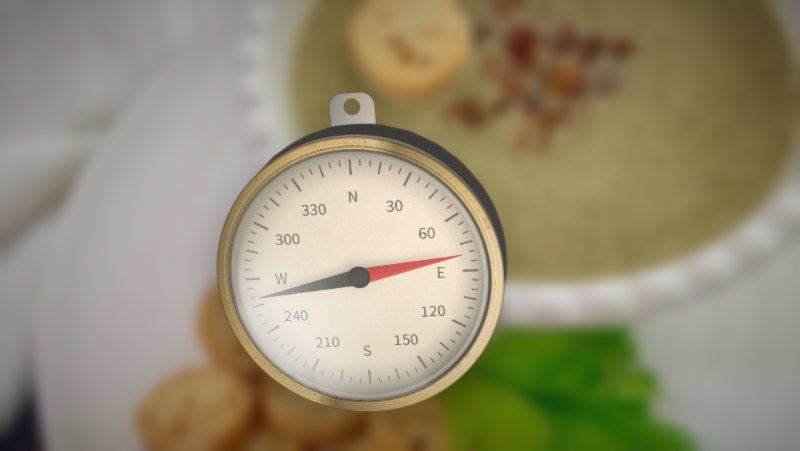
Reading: 80 °
